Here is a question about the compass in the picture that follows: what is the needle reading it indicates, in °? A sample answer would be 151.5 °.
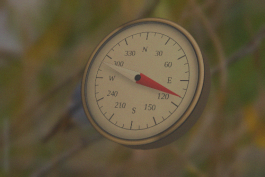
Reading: 110 °
